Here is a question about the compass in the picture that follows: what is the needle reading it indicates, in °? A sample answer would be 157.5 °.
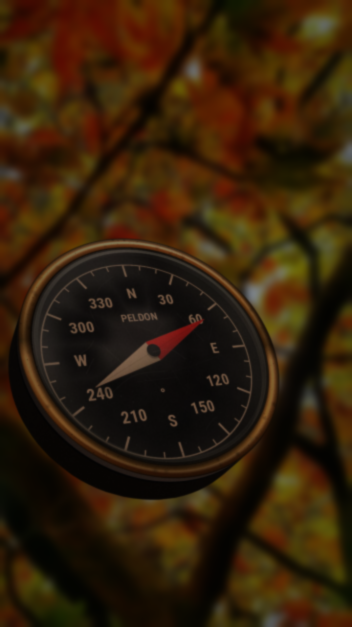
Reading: 65 °
